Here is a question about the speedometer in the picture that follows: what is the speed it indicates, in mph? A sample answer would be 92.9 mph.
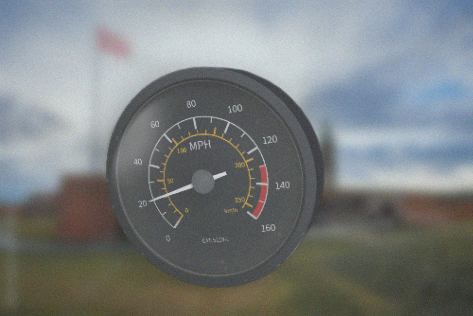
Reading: 20 mph
